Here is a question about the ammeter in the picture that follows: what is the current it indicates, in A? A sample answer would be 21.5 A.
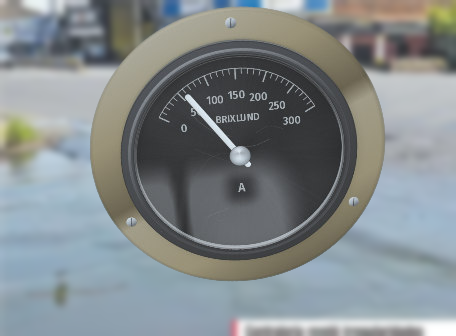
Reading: 60 A
